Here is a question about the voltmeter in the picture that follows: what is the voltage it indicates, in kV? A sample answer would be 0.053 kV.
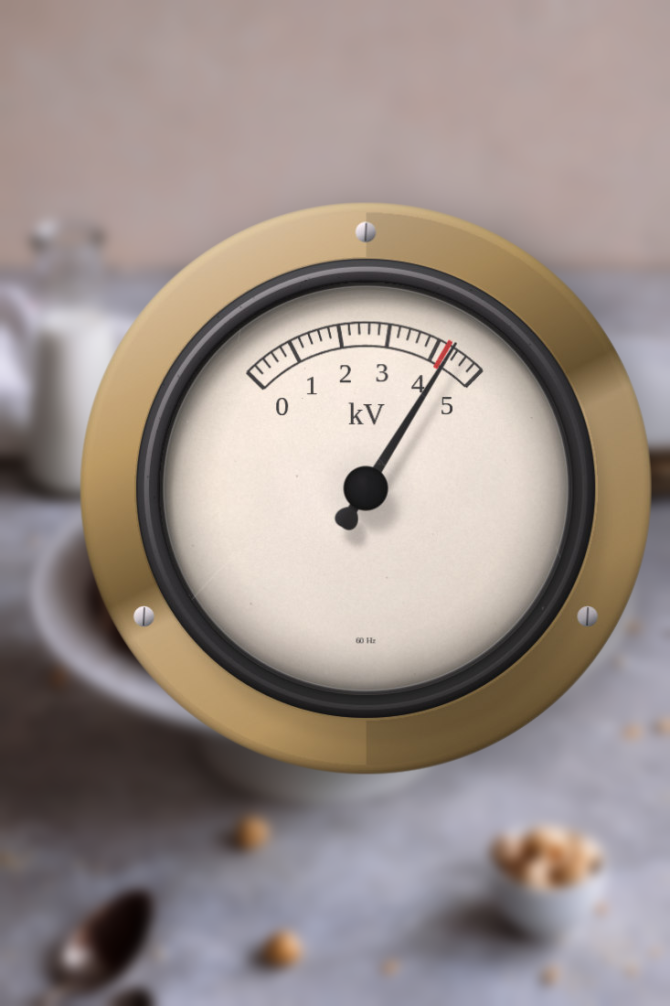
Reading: 4.3 kV
